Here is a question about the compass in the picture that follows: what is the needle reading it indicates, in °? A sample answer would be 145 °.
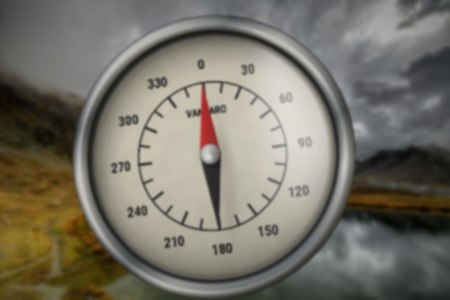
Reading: 0 °
